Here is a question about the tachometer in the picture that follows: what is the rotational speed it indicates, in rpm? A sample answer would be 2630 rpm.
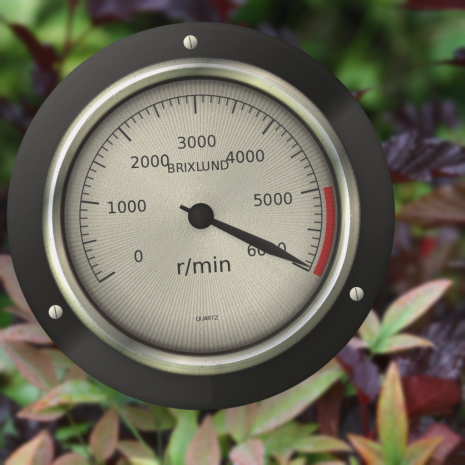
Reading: 5950 rpm
